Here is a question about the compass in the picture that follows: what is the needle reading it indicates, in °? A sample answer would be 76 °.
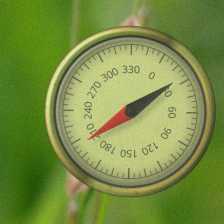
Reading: 205 °
